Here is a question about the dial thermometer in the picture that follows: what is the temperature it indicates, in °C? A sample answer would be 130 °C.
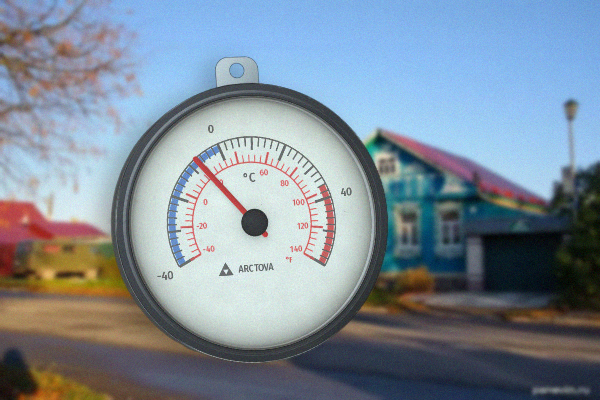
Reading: -8 °C
